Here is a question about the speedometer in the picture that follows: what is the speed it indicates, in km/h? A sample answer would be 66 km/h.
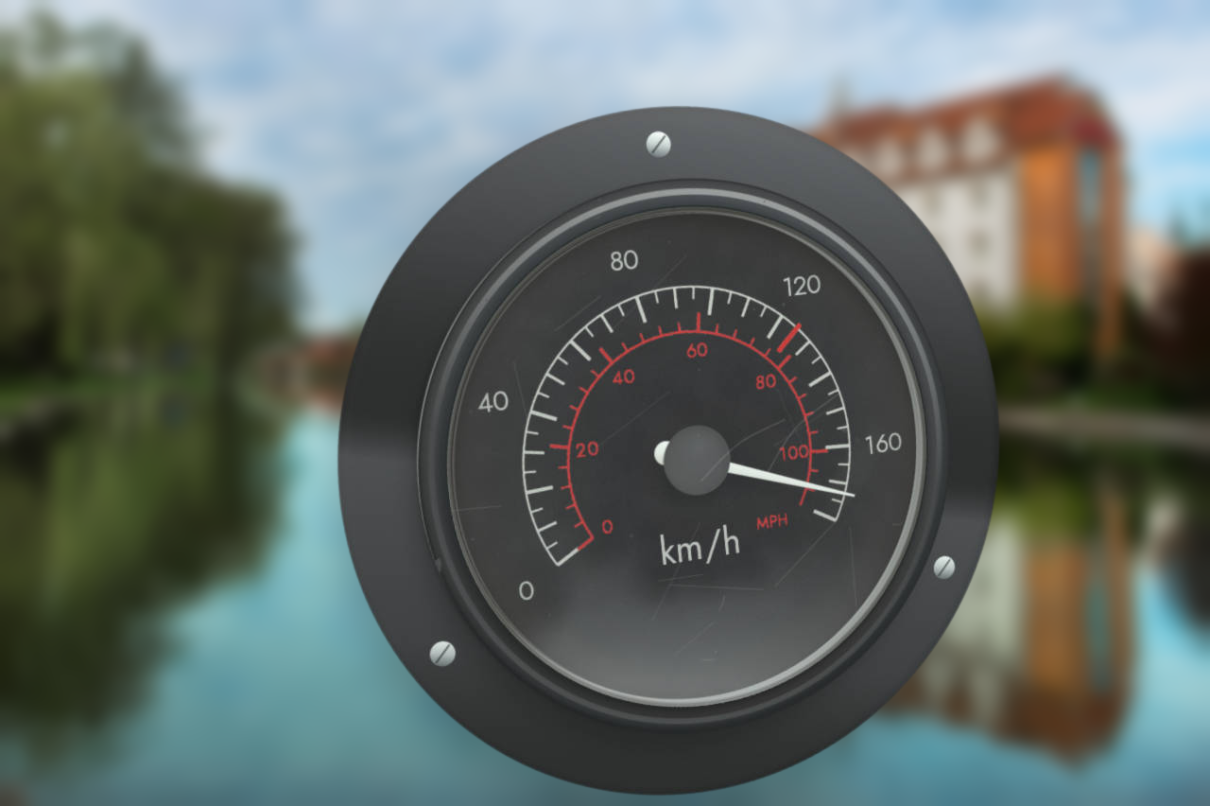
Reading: 172.5 km/h
